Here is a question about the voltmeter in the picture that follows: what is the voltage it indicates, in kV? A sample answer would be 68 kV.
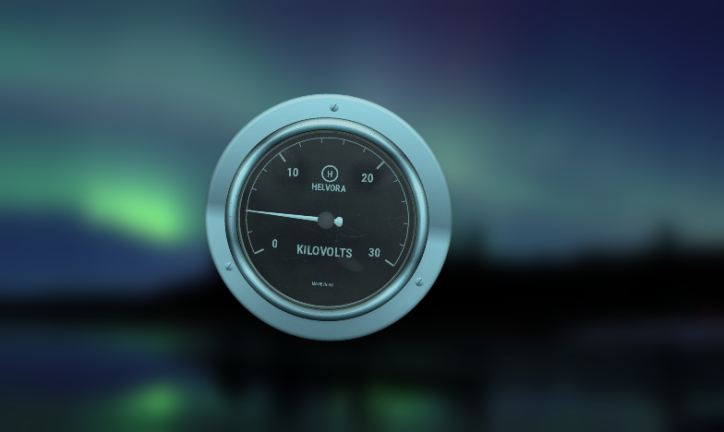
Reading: 4 kV
